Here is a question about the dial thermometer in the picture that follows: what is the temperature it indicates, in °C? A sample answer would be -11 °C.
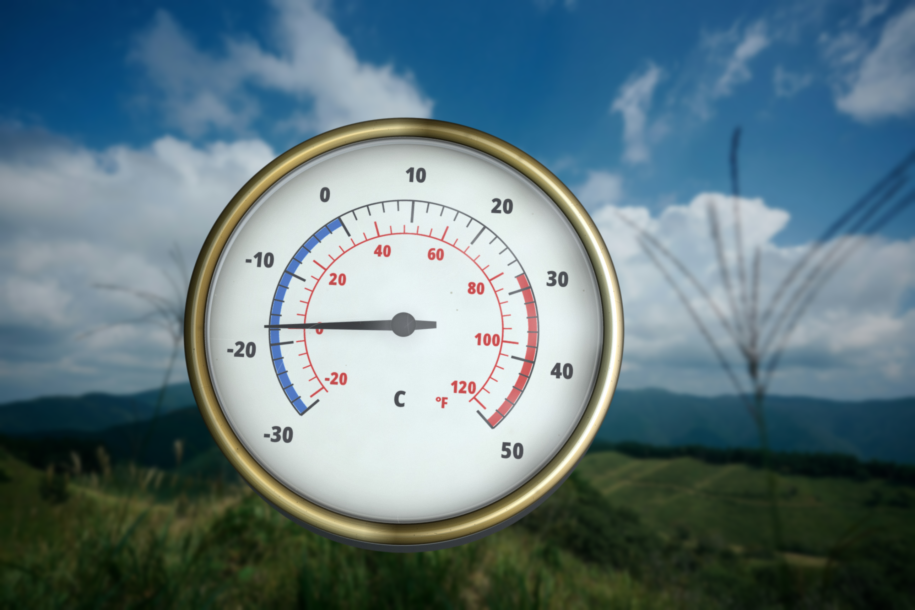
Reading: -18 °C
